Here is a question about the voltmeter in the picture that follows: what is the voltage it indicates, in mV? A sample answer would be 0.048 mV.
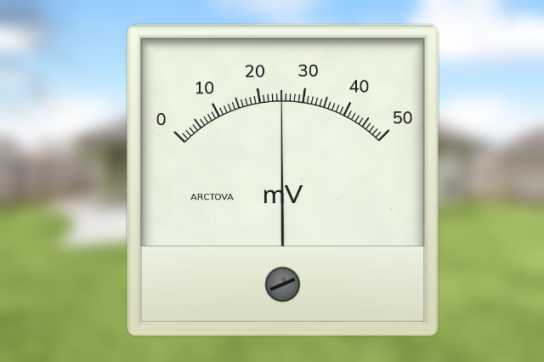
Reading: 25 mV
